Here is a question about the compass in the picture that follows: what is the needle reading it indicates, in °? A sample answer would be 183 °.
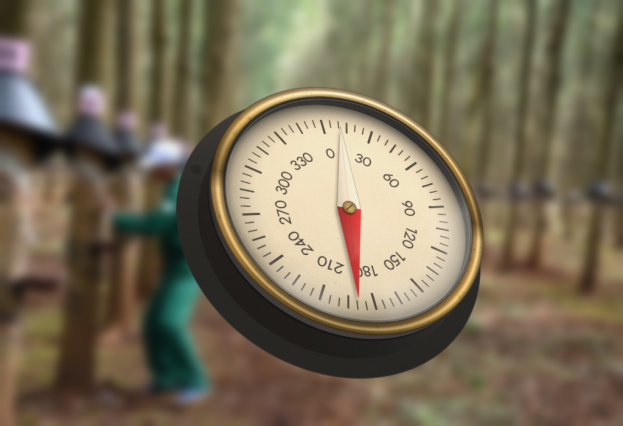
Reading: 190 °
